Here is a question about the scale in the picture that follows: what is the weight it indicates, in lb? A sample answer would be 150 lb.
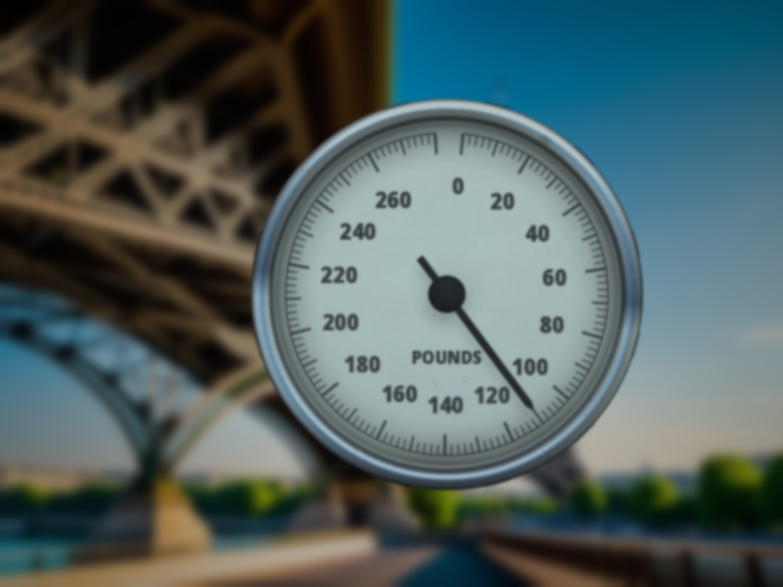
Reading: 110 lb
